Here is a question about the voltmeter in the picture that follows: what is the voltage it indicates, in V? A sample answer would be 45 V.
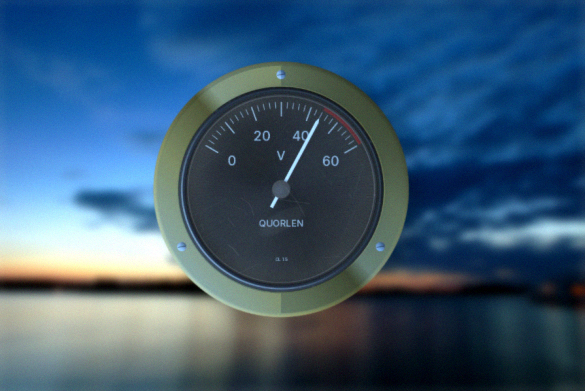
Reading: 44 V
